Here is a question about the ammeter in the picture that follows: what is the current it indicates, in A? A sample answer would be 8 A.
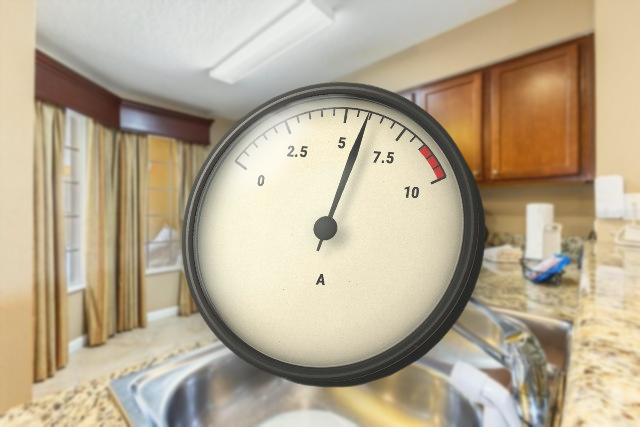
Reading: 6 A
